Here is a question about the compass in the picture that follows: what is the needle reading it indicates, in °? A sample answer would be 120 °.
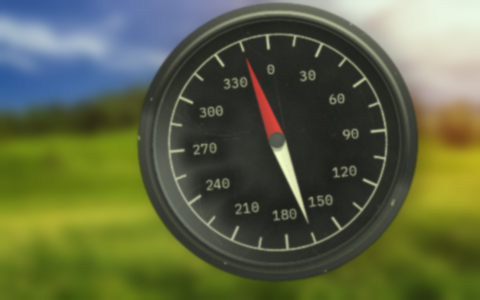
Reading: 345 °
